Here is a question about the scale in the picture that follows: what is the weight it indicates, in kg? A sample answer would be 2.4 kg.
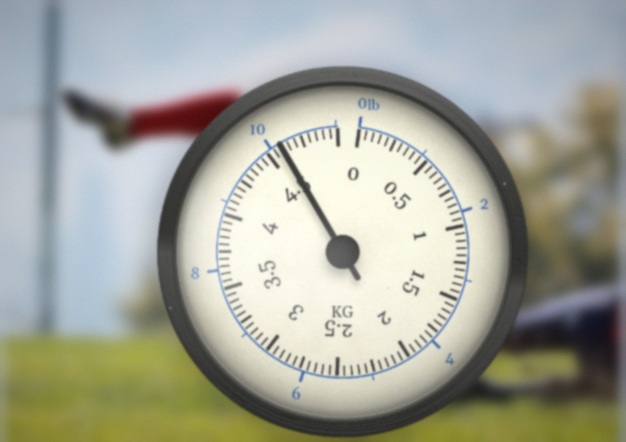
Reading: 4.6 kg
